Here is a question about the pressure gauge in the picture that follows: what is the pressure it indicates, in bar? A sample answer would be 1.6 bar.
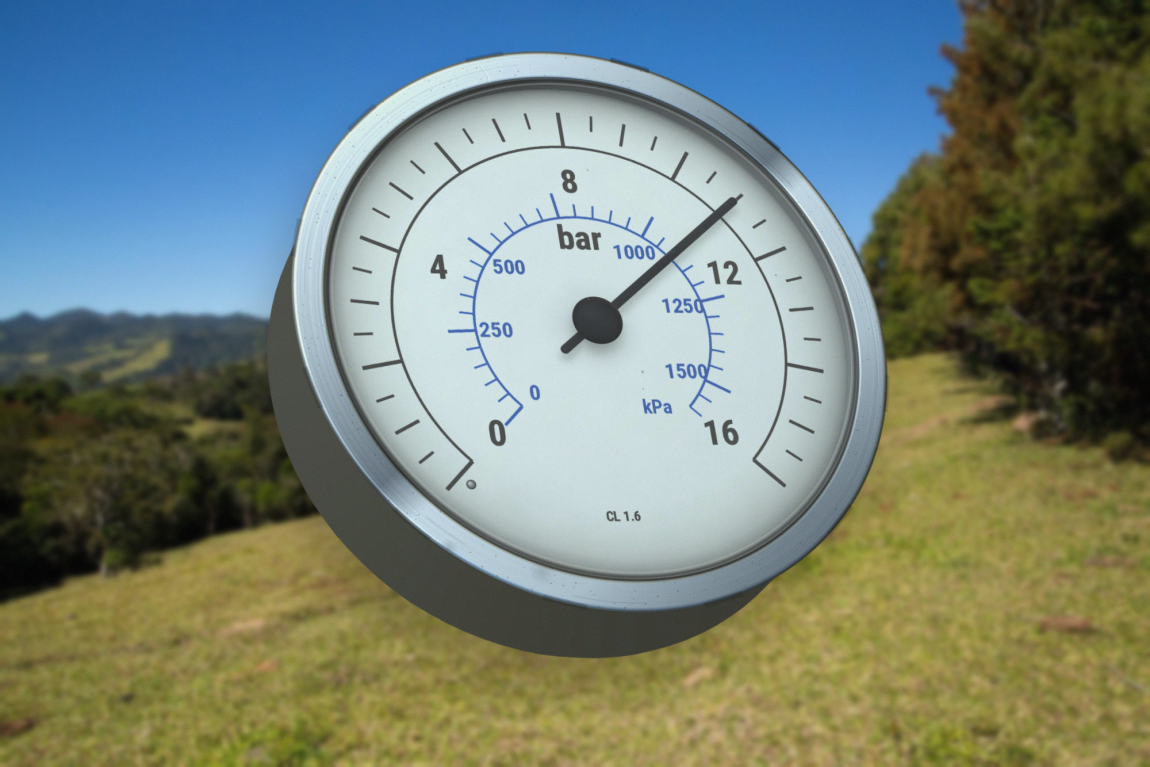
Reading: 11 bar
